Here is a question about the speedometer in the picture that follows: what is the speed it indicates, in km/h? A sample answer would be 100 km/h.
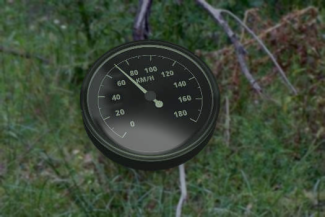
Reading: 70 km/h
